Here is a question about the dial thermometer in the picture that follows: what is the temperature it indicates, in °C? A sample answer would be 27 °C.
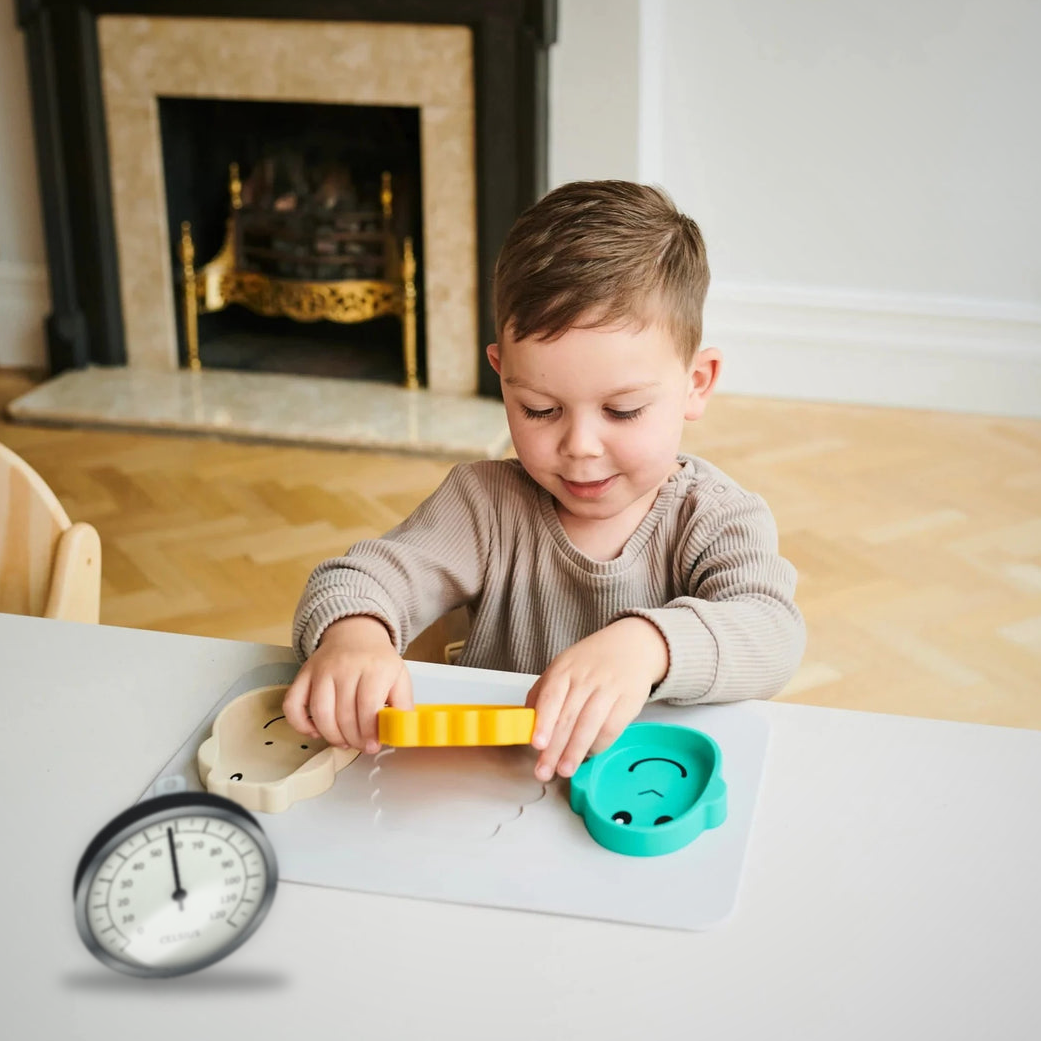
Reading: 57.5 °C
